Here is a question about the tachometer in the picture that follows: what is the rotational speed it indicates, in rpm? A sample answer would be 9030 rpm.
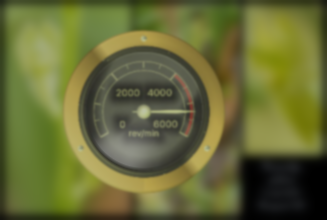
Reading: 5250 rpm
